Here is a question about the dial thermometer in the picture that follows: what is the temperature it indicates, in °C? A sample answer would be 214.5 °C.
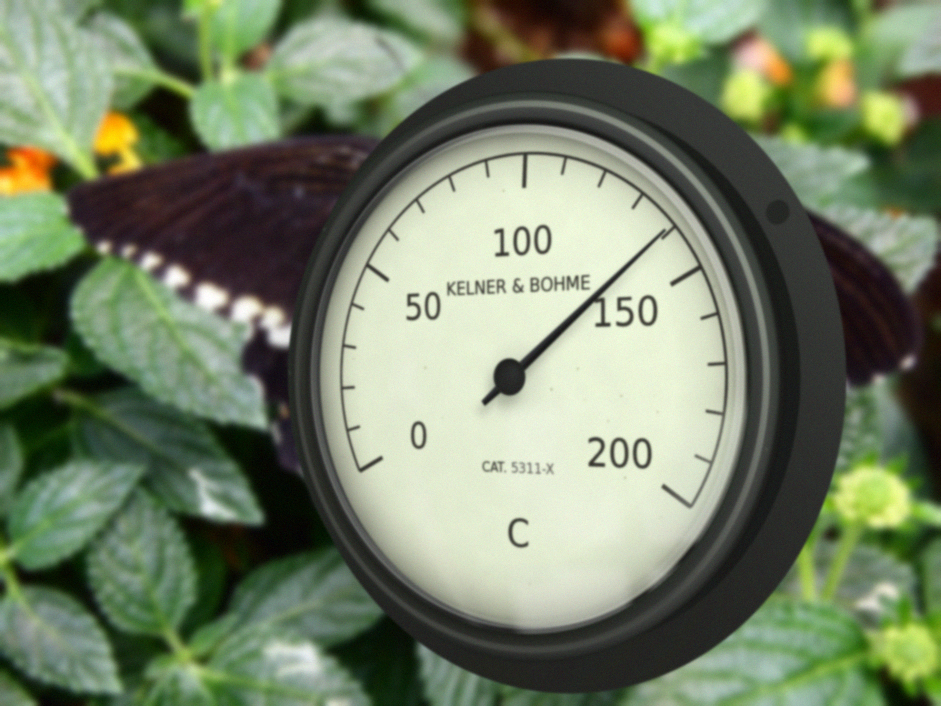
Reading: 140 °C
